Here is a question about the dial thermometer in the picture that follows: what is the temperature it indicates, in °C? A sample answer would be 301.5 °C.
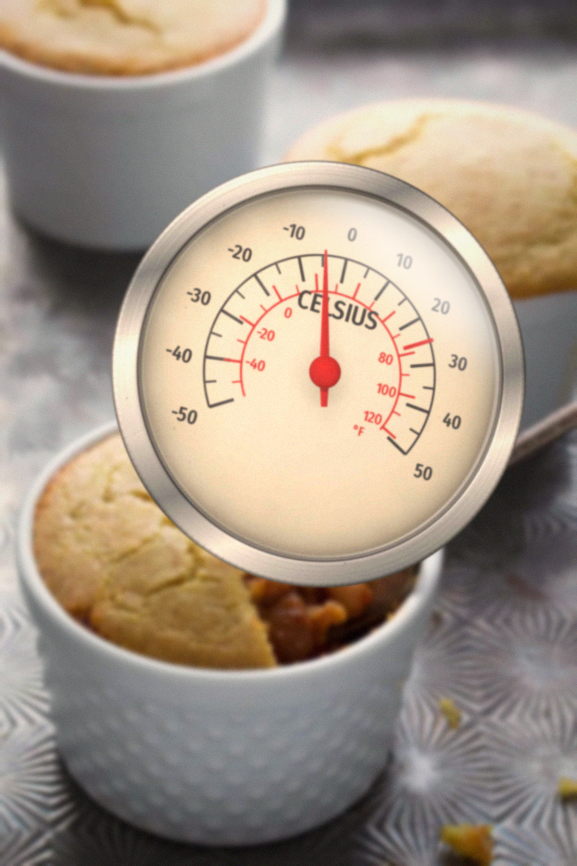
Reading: -5 °C
